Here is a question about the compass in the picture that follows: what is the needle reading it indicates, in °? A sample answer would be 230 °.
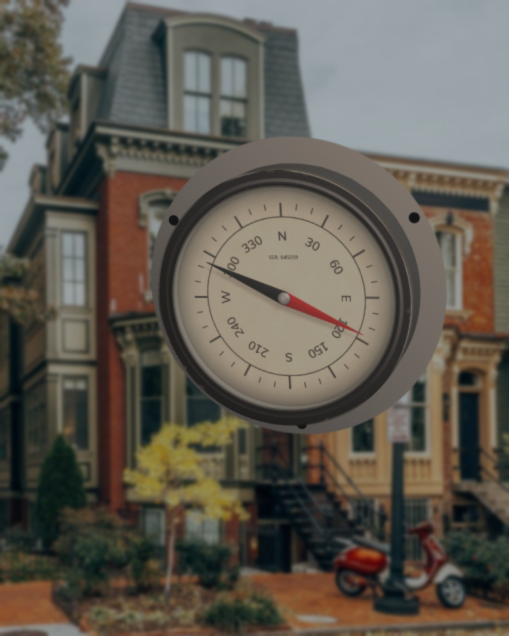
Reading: 115 °
